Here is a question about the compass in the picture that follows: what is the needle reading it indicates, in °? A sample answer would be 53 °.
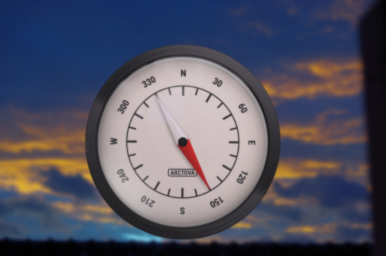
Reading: 150 °
